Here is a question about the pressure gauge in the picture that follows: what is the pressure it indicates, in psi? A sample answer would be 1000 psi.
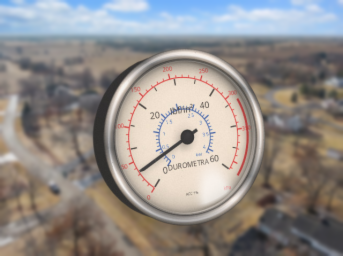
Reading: 5 psi
